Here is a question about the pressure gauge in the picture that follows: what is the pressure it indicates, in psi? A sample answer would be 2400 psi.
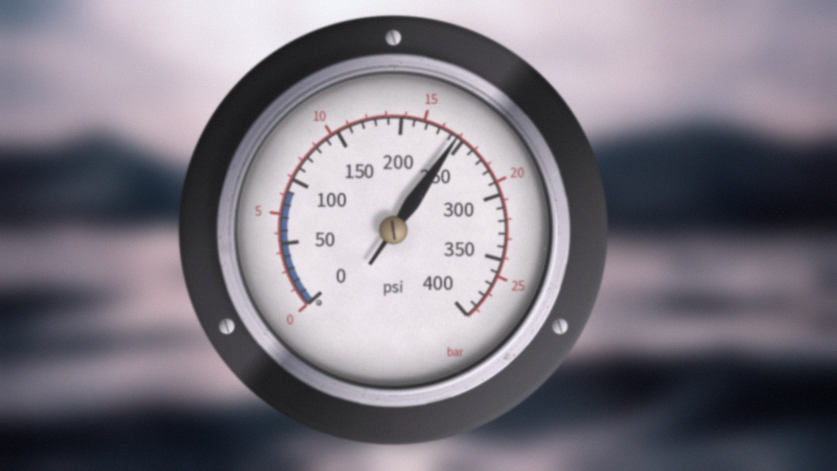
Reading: 245 psi
